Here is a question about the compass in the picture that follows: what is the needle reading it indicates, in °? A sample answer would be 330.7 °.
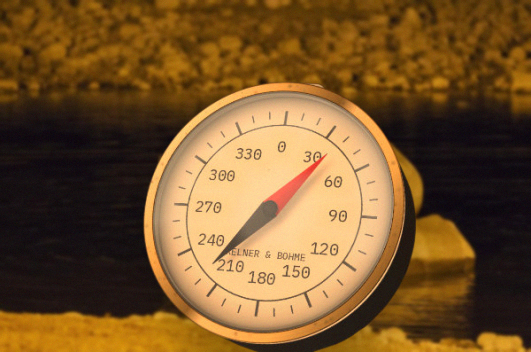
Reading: 40 °
